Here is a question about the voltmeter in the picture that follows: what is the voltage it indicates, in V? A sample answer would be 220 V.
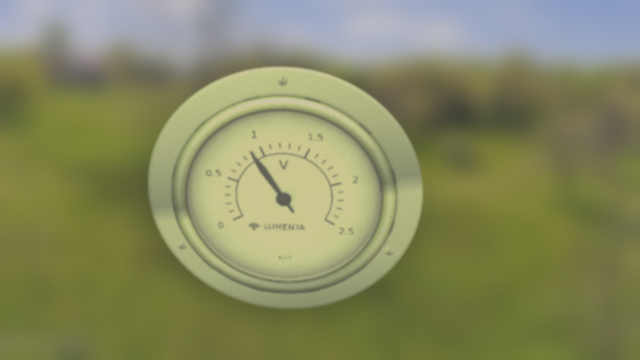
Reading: 0.9 V
